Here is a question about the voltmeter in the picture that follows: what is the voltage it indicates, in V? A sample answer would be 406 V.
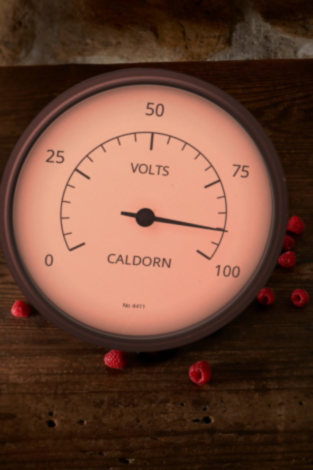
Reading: 90 V
